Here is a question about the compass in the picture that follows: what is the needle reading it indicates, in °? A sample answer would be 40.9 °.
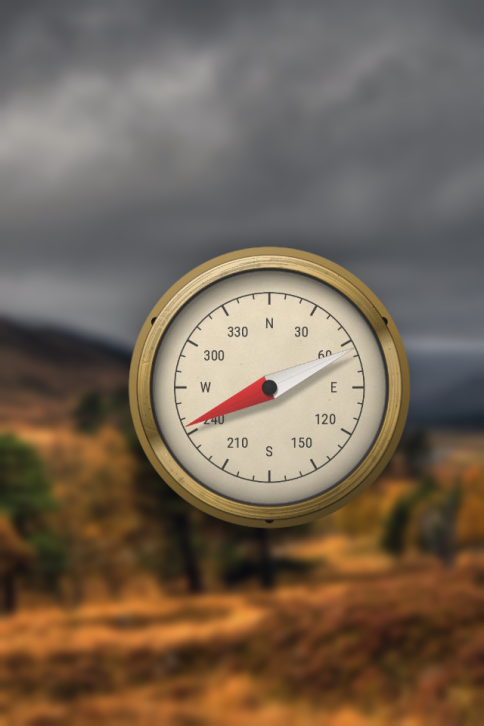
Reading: 245 °
